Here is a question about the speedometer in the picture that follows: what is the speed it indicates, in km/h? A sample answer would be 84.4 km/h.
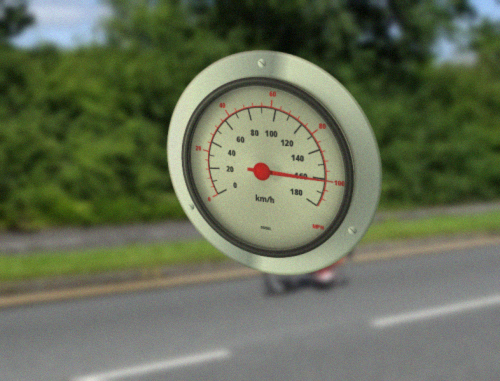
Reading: 160 km/h
